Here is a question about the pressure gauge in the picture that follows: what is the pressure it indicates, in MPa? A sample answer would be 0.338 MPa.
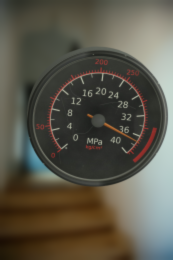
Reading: 37 MPa
